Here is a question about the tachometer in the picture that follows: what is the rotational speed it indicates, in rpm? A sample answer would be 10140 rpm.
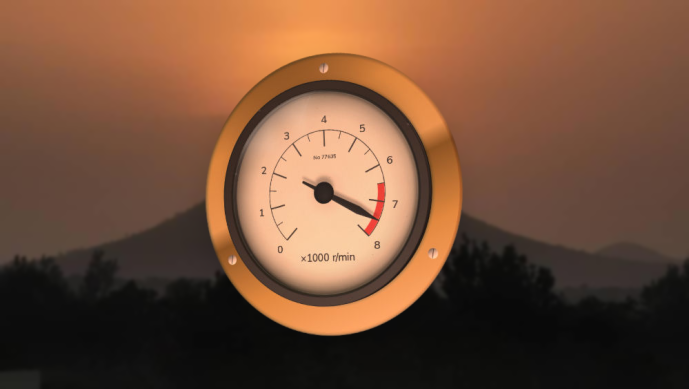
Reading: 7500 rpm
